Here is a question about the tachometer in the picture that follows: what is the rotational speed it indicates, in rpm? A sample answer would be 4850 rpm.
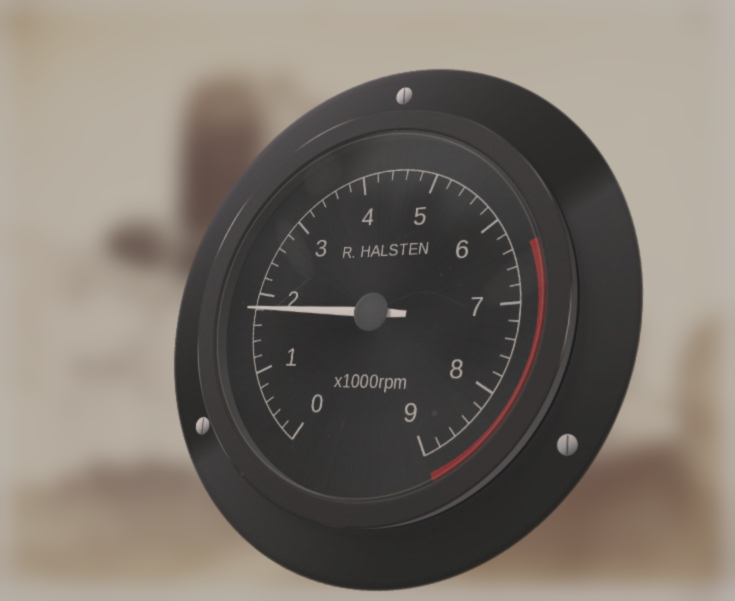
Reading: 1800 rpm
